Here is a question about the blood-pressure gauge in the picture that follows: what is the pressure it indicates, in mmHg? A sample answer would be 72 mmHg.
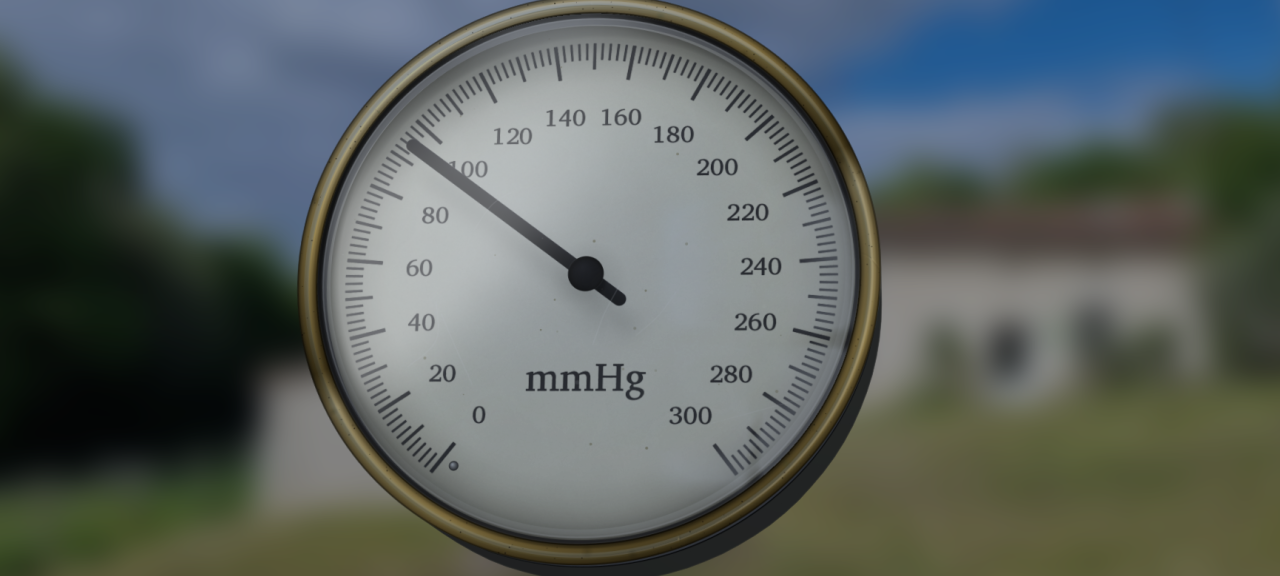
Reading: 94 mmHg
